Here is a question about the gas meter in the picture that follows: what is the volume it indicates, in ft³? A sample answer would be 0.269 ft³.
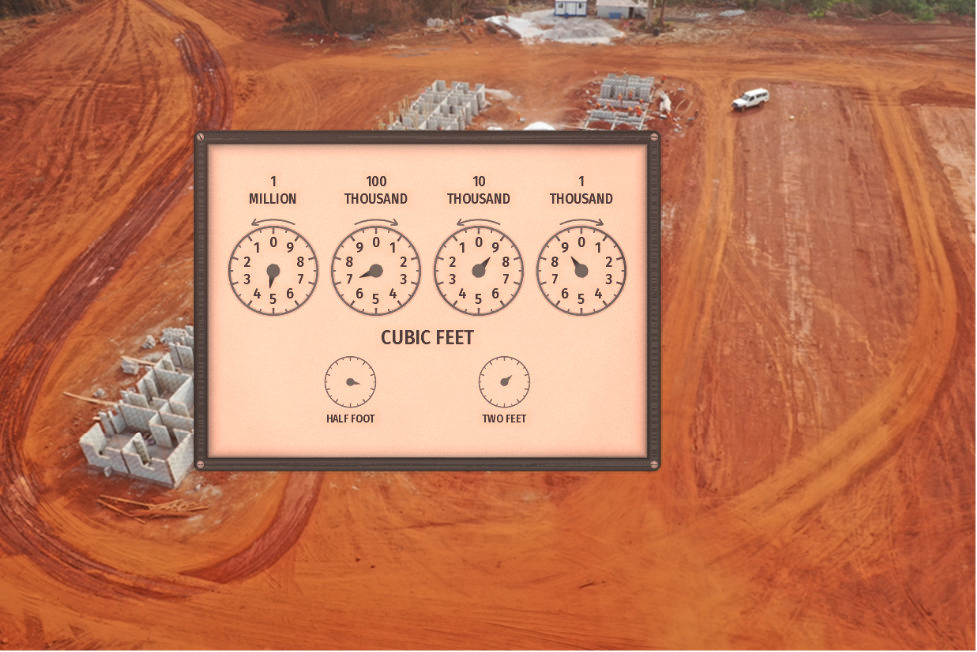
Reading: 468900 ft³
